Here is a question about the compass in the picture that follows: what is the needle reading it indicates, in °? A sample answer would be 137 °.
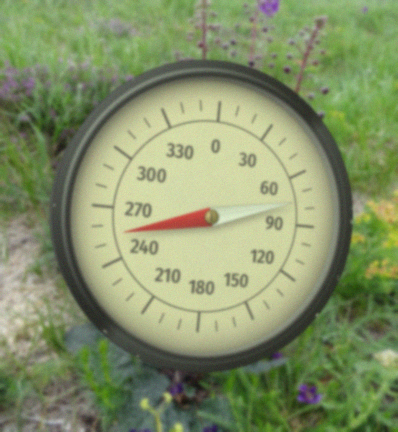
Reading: 255 °
